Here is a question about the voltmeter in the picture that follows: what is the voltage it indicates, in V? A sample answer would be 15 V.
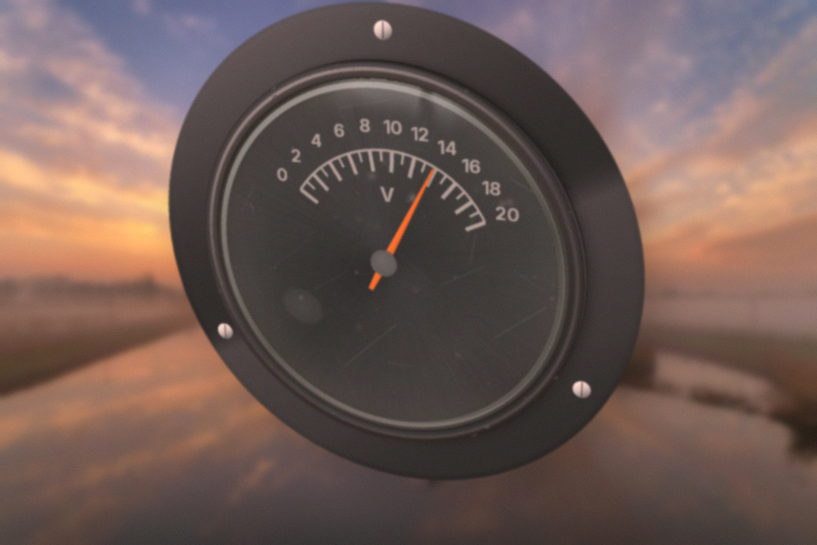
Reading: 14 V
